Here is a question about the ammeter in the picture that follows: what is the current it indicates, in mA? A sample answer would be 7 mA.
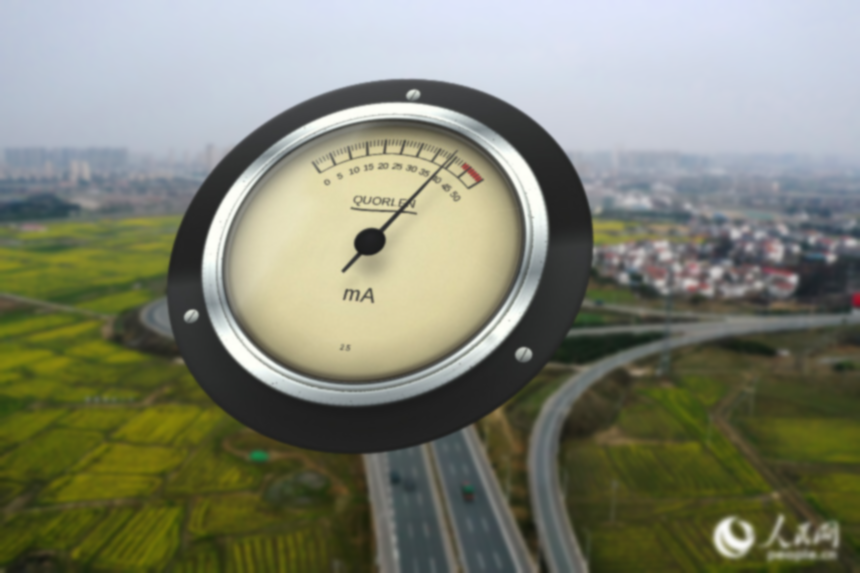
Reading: 40 mA
